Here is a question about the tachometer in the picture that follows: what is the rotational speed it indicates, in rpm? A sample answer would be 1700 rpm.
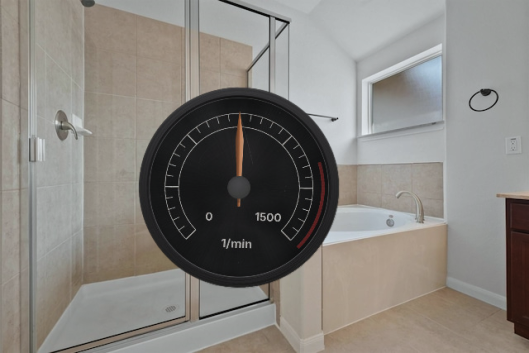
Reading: 750 rpm
